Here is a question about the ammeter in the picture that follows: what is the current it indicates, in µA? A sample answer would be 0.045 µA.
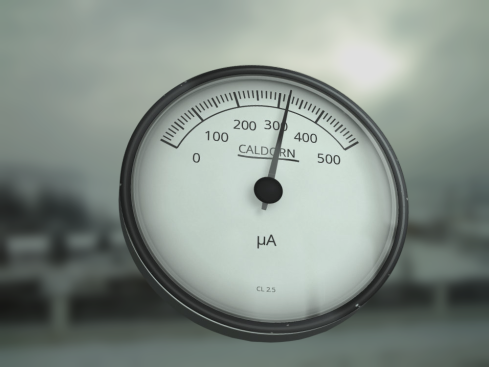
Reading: 320 µA
